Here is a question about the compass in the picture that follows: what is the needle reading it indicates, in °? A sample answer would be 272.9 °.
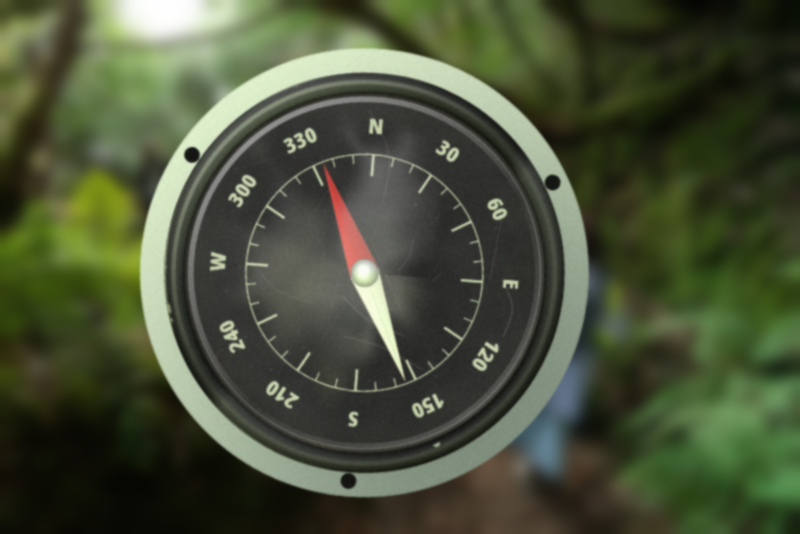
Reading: 335 °
